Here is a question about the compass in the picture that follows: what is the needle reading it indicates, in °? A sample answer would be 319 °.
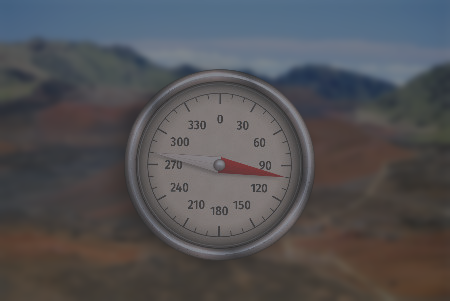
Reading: 100 °
